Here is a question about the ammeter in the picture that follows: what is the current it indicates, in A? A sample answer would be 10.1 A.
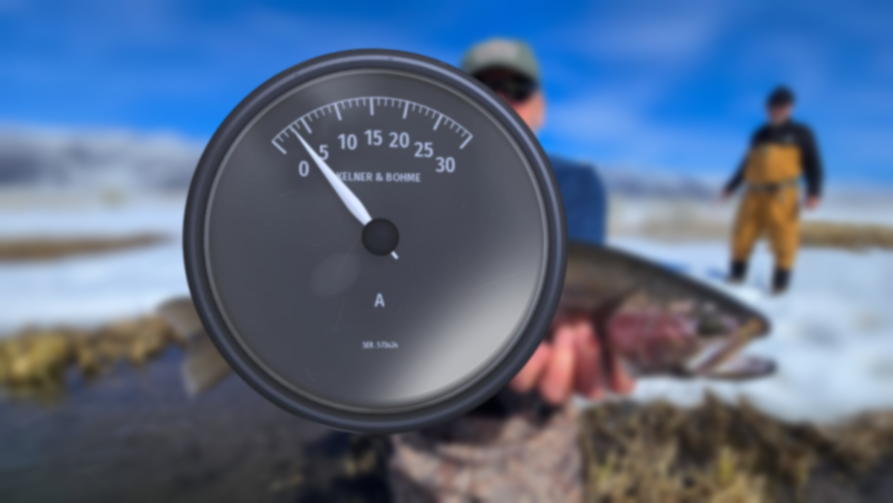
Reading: 3 A
